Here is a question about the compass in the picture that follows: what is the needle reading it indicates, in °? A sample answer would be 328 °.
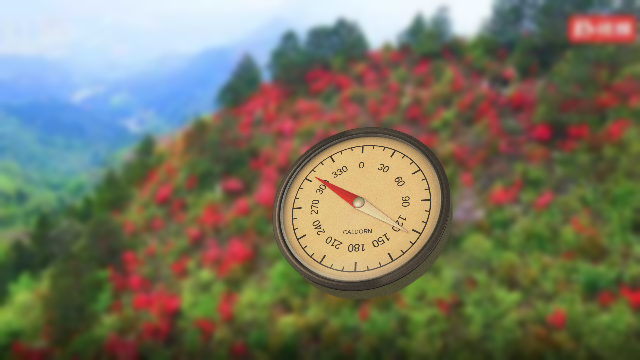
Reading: 305 °
